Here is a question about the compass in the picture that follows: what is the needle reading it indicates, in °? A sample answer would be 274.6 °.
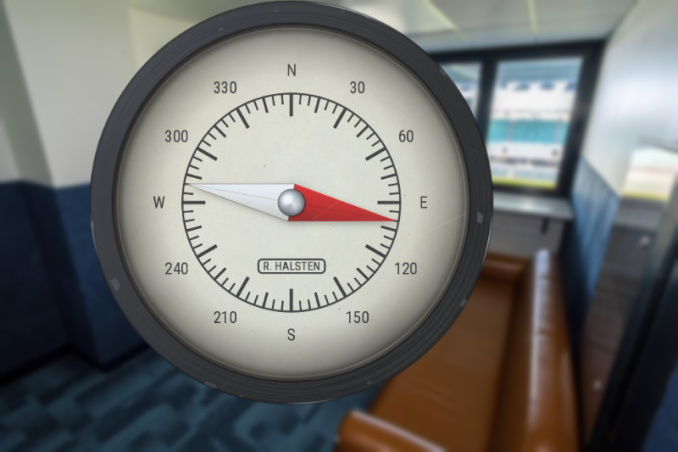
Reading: 100 °
